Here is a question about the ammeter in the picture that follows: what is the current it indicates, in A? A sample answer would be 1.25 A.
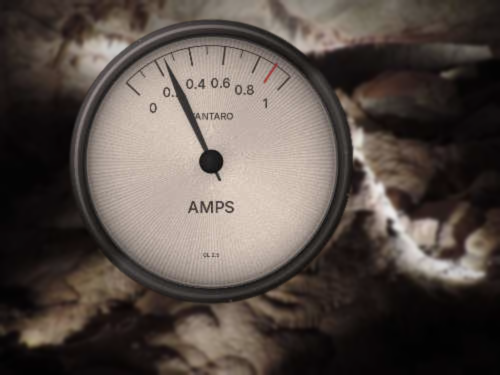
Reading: 0.25 A
